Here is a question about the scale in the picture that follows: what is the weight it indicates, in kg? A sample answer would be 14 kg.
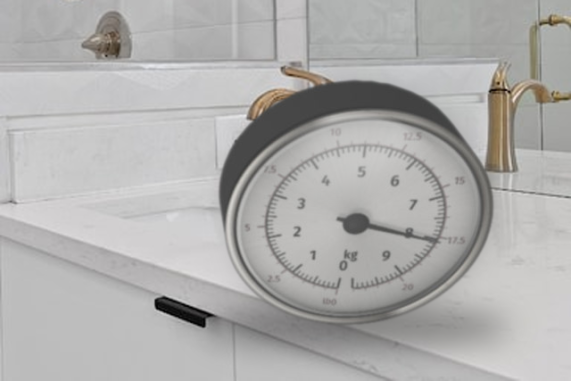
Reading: 8 kg
